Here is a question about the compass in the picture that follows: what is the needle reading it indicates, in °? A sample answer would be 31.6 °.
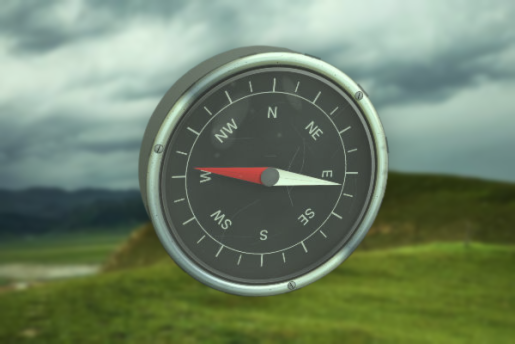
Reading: 277.5 °
